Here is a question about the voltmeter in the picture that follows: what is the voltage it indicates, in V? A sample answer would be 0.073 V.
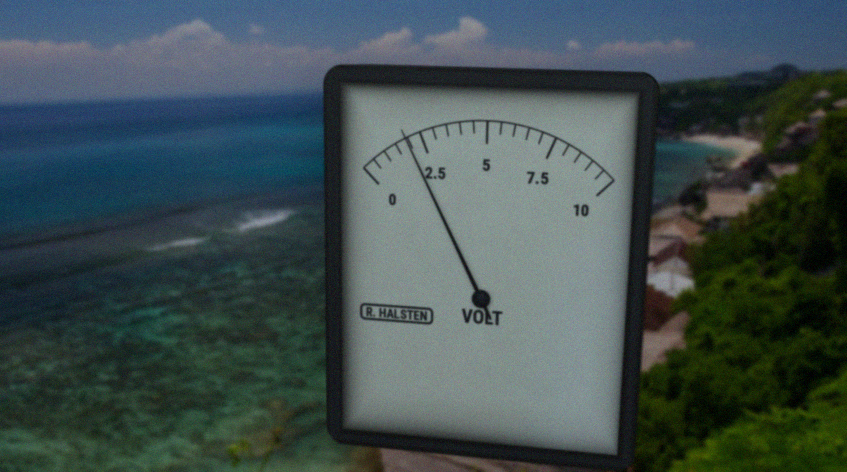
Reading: 2 V
